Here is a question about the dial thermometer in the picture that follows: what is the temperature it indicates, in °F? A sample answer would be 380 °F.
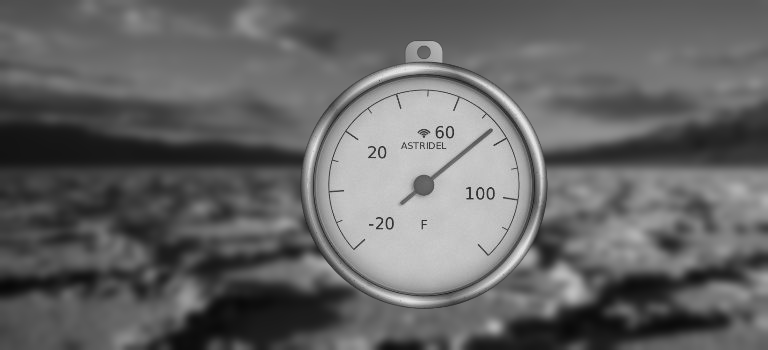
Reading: 75 °F
